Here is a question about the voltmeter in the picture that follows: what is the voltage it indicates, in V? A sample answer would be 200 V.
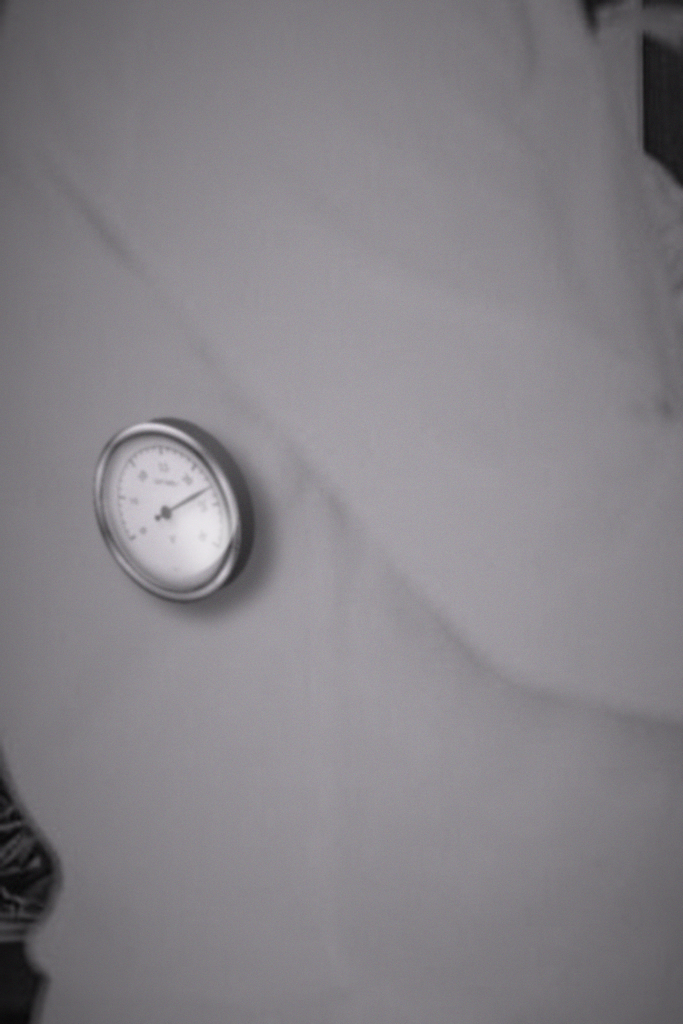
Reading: 23 V
